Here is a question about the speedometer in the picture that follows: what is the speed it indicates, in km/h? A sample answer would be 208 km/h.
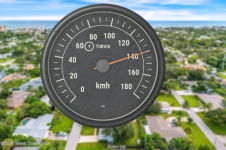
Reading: 140 km/h
